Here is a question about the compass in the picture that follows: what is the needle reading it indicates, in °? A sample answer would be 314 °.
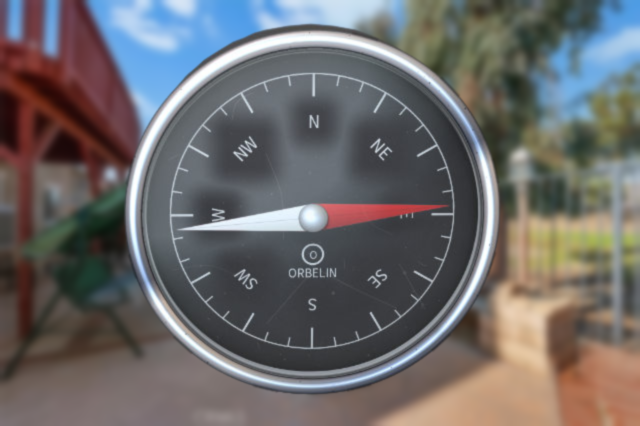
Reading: 85 °
